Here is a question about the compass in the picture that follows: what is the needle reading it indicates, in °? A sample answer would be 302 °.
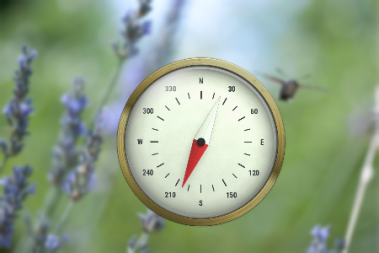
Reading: 202.5 °
